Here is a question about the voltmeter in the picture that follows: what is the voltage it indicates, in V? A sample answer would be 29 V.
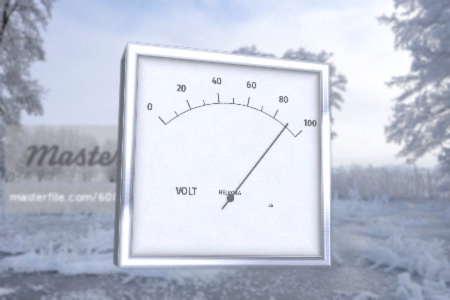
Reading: 90 V
